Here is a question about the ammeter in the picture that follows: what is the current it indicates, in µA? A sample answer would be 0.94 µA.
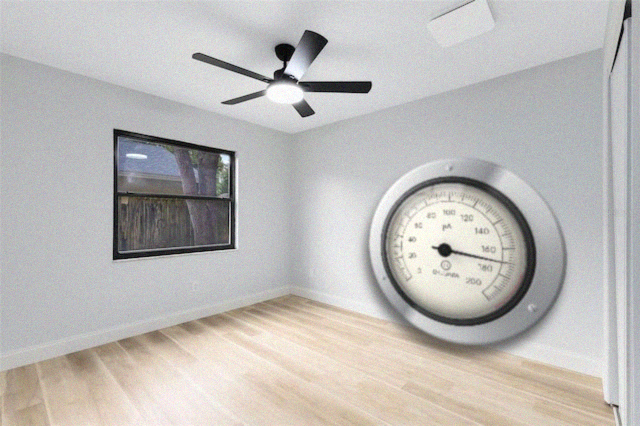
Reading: 170 µA
